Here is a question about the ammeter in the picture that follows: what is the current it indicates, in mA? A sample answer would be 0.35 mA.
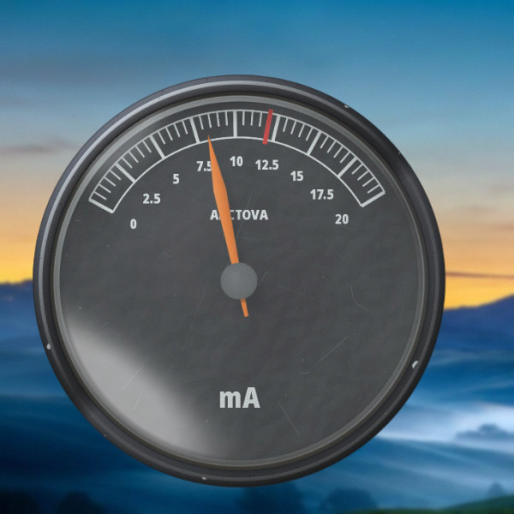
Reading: 8.25 mA
